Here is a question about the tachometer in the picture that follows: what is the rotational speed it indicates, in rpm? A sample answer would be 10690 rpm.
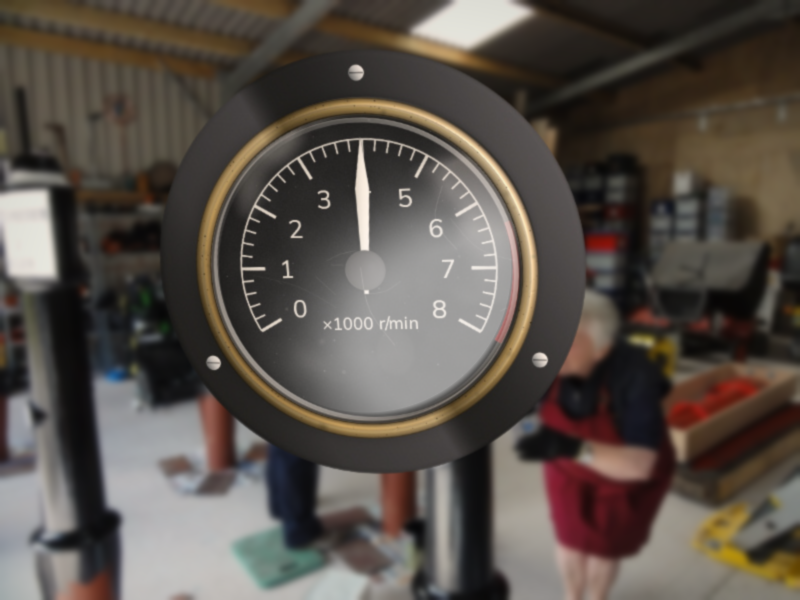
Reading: 4000 rpm
